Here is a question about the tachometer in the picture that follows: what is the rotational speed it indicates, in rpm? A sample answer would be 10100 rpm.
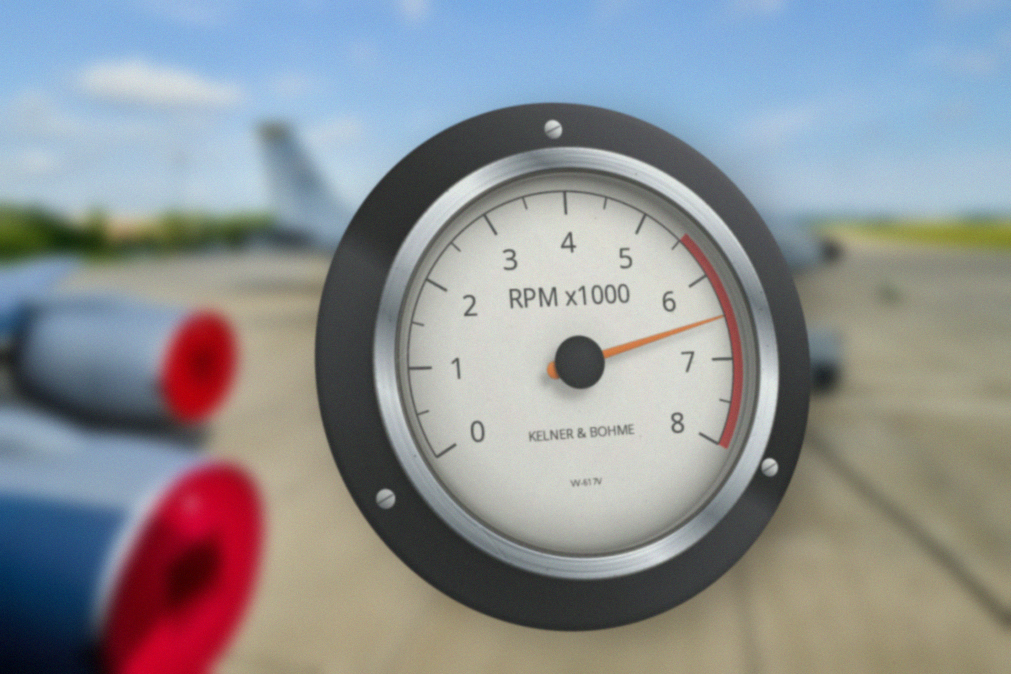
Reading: 6500 rpm
